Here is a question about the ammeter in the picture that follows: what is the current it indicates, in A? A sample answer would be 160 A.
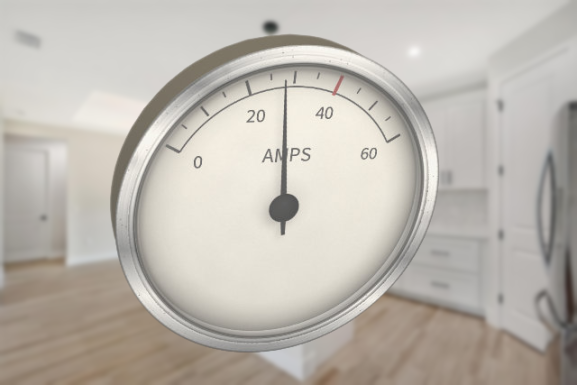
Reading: 27.5 A
